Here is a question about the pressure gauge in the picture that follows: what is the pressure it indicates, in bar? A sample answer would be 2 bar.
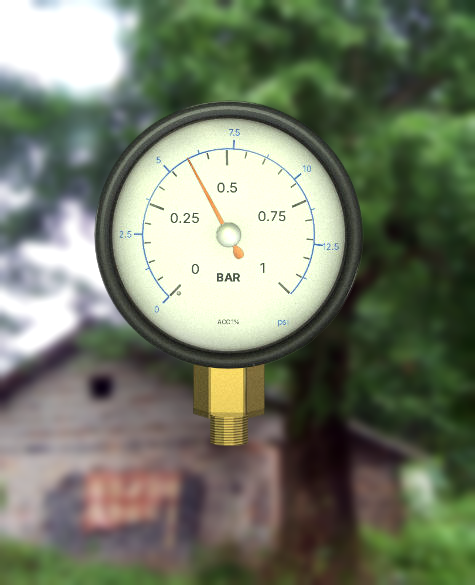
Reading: 0.4 bar
